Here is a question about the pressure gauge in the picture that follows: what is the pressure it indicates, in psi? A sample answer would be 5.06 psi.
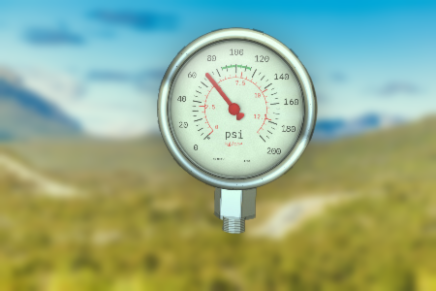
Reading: 70 psi
